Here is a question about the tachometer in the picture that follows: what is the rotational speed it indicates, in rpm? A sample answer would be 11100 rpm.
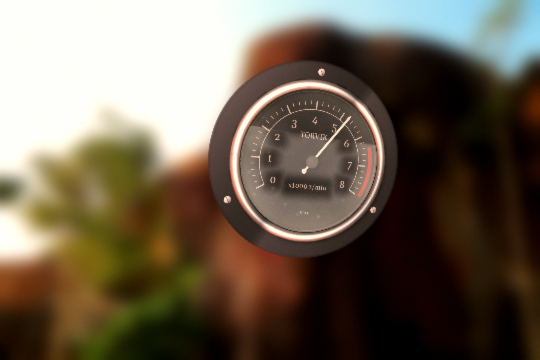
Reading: 5200 rpm
